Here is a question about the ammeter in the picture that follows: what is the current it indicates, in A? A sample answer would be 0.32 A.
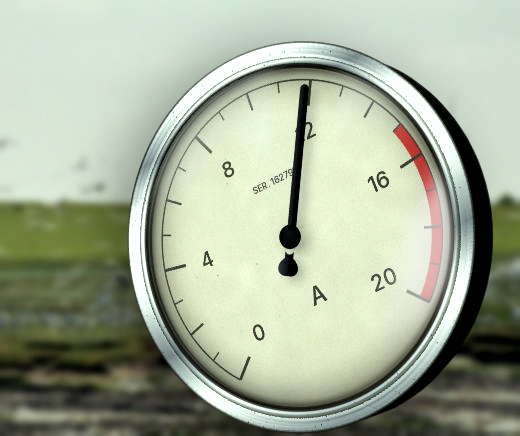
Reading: 12 A
